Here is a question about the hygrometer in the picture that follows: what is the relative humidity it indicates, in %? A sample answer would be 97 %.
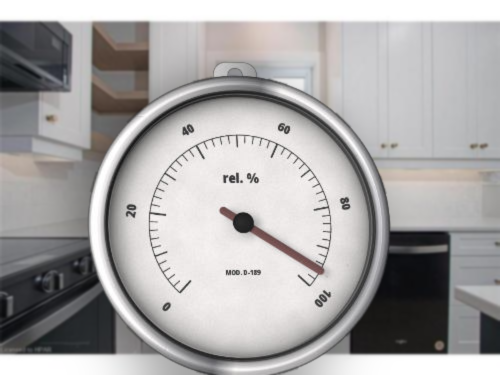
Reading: 96 %
